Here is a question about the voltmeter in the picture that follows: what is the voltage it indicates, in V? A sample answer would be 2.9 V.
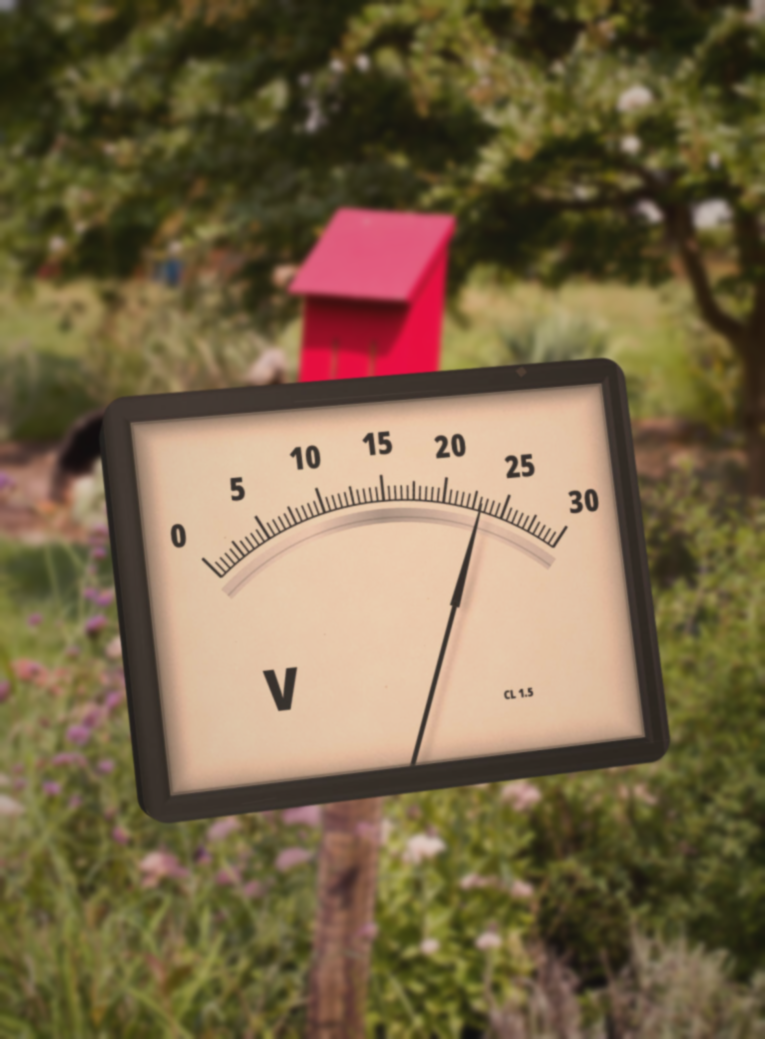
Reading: 23 V
